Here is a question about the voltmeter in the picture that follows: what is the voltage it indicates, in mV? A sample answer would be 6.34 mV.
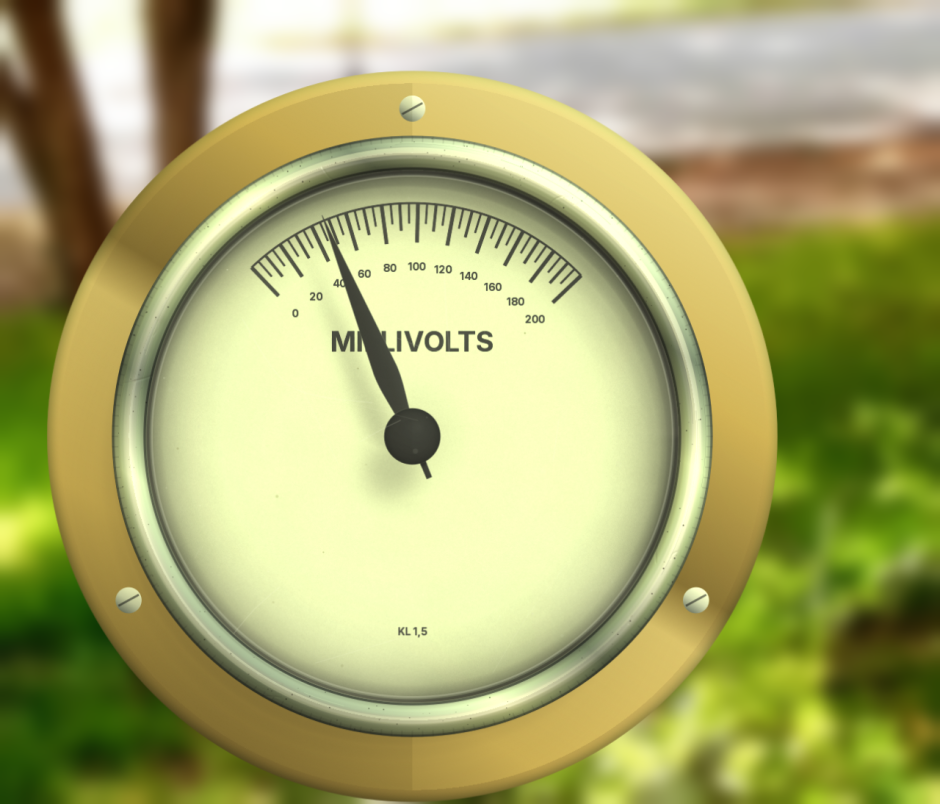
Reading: 47.5 mV
